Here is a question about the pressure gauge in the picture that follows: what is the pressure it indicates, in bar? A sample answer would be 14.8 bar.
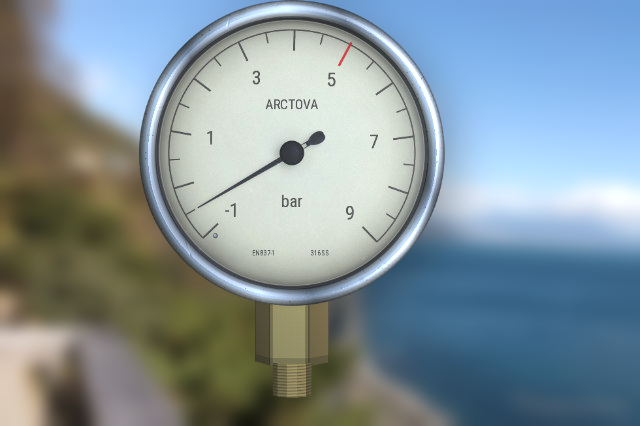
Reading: -0.5 bar
